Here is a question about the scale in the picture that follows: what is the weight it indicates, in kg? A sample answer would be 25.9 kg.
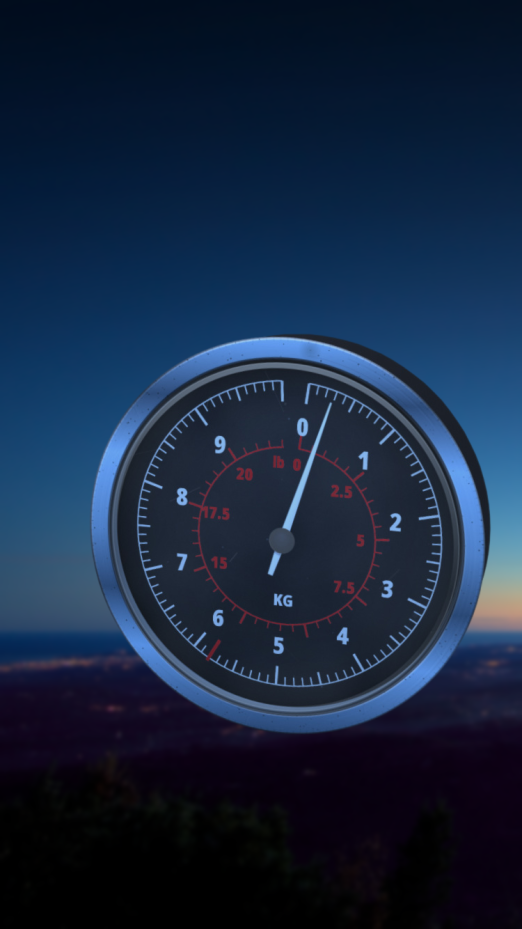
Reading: 0.3 kg
